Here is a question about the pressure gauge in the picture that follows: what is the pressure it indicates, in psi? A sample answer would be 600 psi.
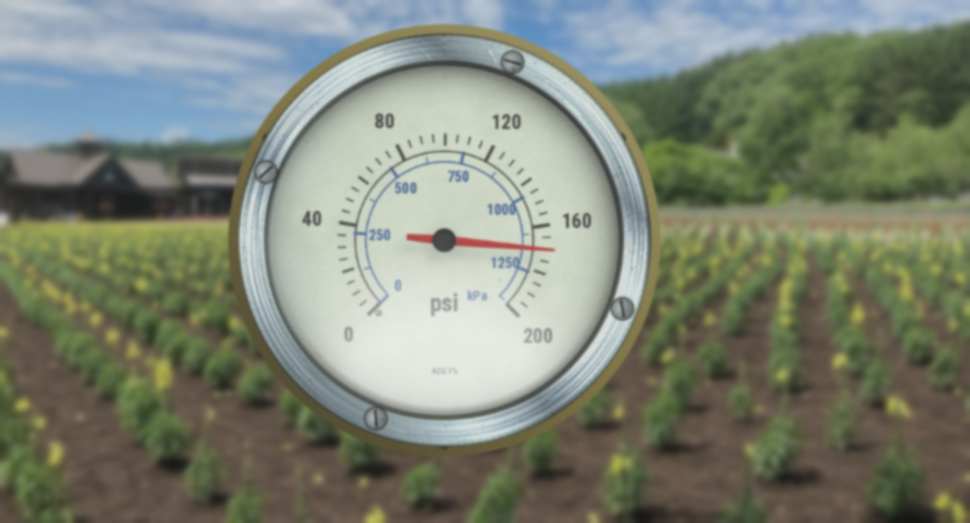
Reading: 170 psi
